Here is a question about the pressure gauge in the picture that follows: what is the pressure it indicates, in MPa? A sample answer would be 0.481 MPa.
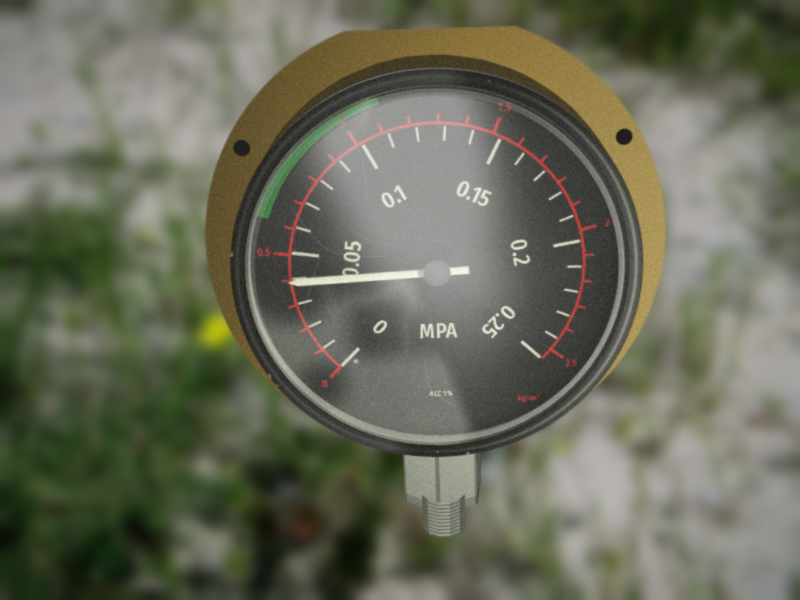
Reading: 0.04 MPa
